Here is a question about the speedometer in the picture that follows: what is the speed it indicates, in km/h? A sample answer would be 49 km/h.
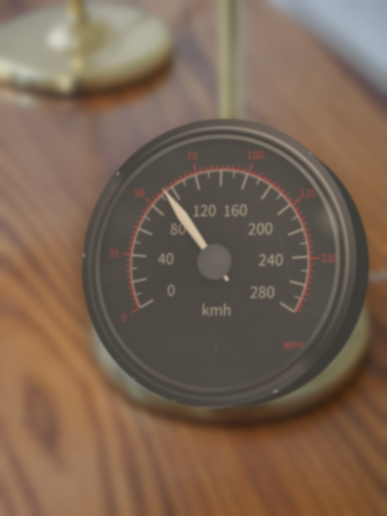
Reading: 95 km/h
